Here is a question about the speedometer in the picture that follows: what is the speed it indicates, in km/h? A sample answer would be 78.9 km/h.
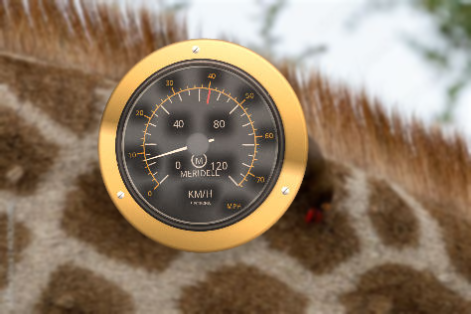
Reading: 12.5 km/h
